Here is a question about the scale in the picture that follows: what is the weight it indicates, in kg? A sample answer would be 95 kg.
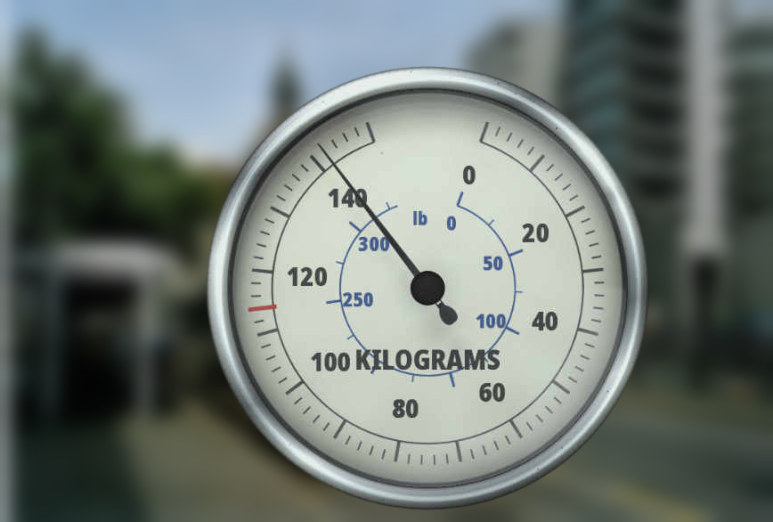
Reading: 142 kg
